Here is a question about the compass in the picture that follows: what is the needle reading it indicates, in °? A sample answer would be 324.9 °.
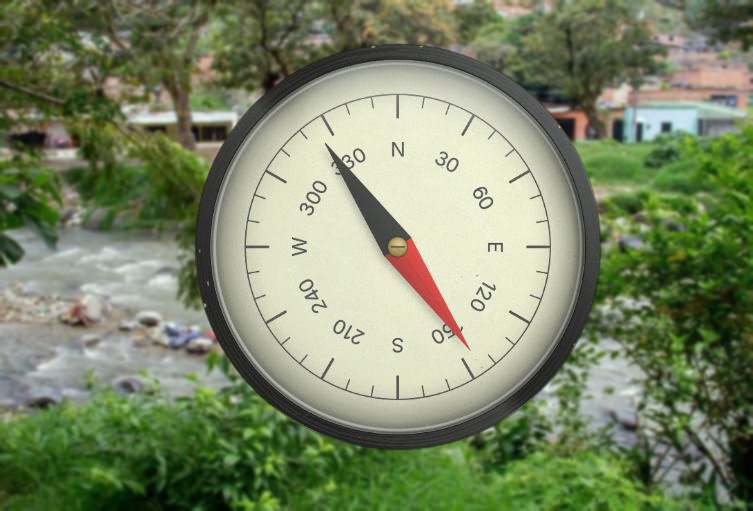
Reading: 145 °
